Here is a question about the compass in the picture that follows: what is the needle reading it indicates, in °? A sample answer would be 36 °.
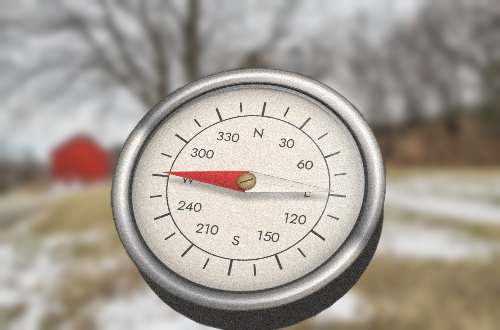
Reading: 270 °
